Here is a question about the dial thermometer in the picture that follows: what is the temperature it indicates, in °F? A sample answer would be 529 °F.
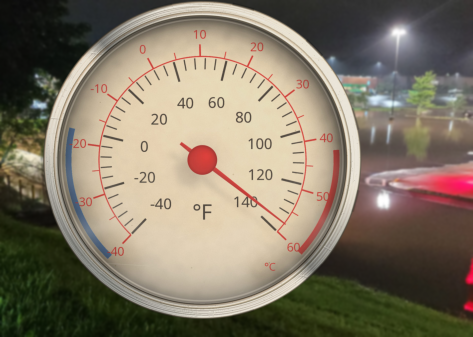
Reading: 136 °F
